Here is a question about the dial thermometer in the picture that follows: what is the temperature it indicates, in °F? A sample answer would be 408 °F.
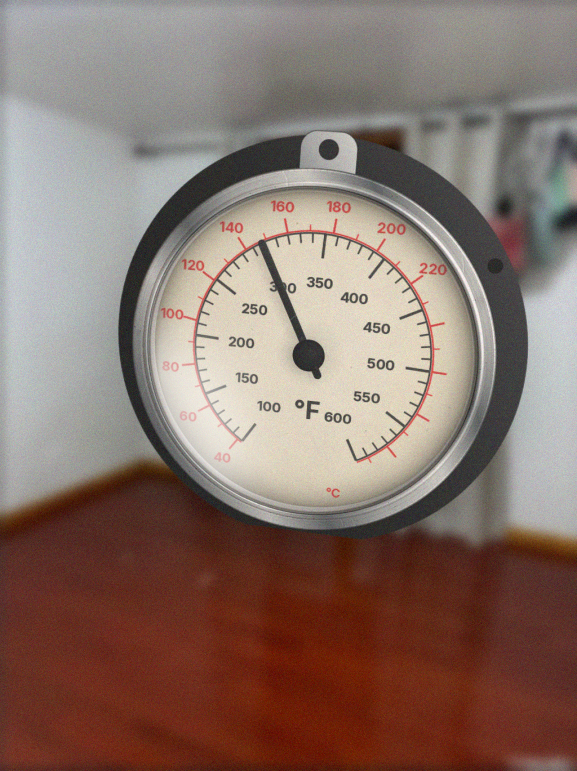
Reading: 300 °F
